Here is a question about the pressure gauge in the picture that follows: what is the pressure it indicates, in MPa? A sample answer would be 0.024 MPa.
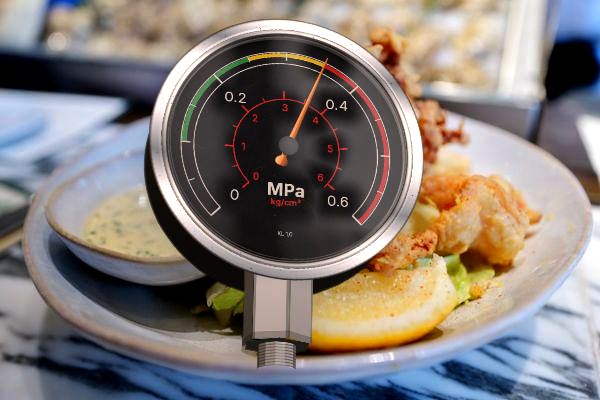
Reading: 0.35 MPa
